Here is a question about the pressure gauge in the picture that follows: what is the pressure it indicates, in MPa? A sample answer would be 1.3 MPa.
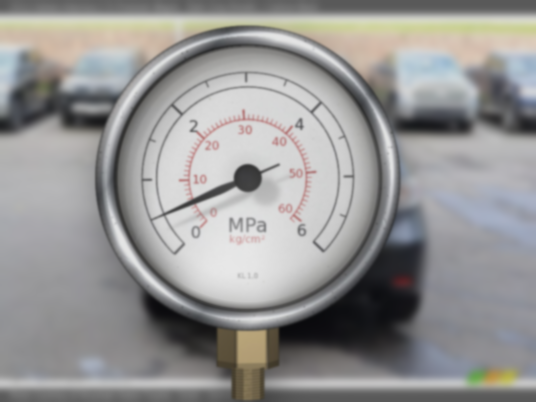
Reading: 0.5 MPa
